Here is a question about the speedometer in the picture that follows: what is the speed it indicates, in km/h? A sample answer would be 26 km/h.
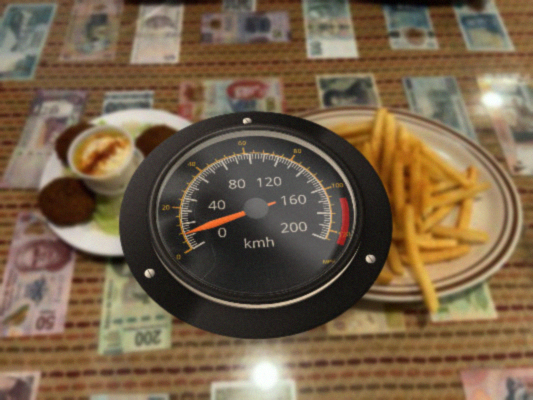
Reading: 10 km/h
